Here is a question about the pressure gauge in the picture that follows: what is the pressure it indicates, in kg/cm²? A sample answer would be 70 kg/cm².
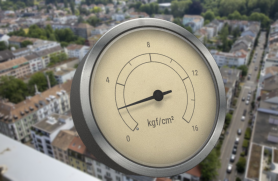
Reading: 2 kg/cm²
